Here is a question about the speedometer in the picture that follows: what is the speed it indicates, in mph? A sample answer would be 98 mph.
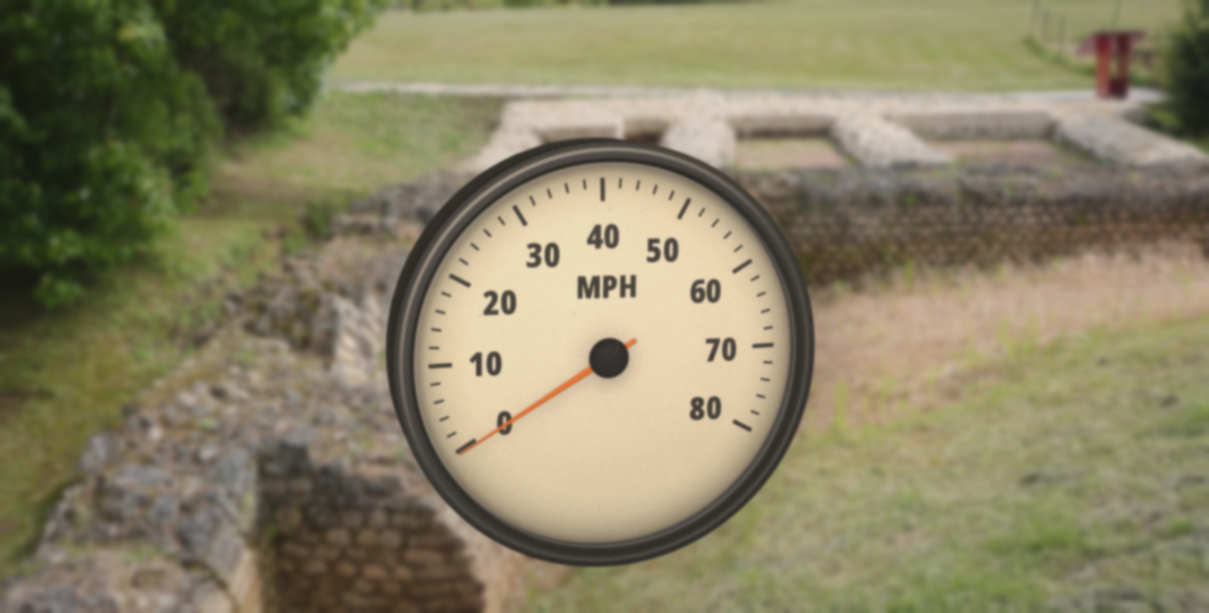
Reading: 0 mph
